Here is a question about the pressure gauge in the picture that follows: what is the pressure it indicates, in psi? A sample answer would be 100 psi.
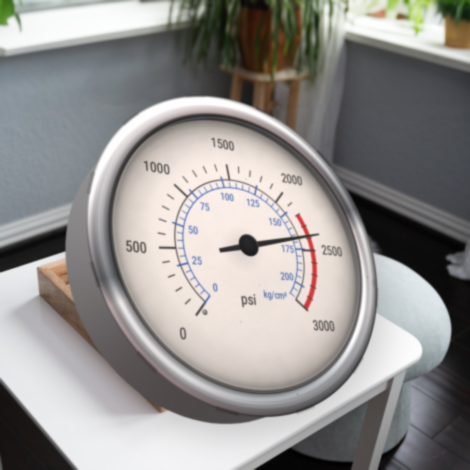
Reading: 2400 psi
